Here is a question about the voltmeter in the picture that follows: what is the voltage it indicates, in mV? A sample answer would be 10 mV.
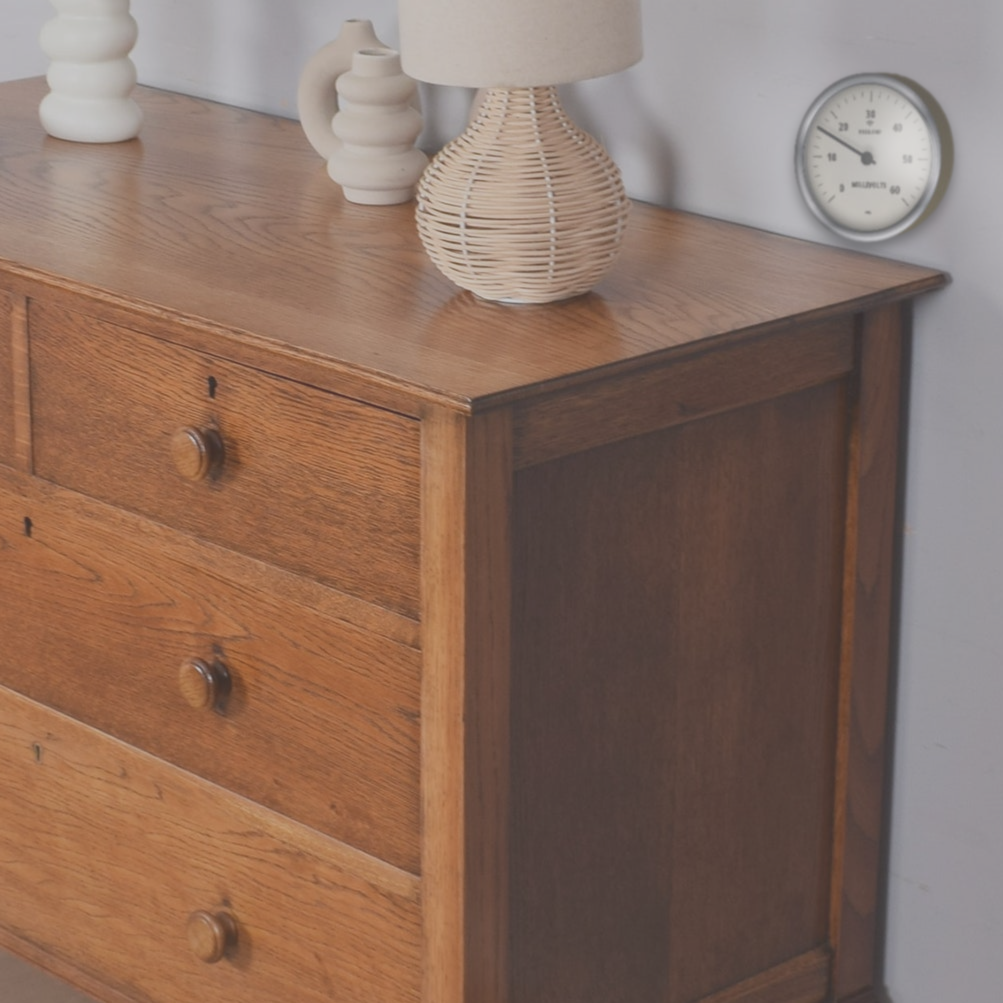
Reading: 16 mV
